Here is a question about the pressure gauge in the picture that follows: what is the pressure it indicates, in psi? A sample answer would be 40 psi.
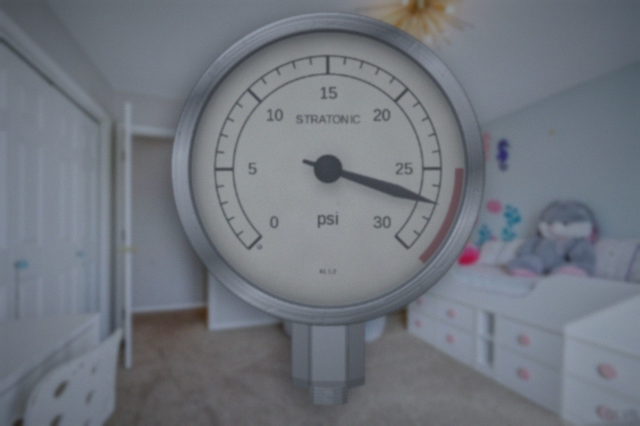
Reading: 27 psi
